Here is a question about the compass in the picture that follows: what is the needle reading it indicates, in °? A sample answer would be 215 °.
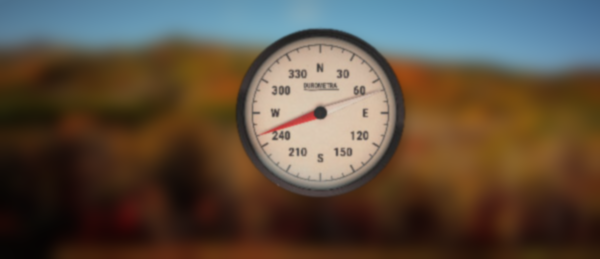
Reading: 250 °
